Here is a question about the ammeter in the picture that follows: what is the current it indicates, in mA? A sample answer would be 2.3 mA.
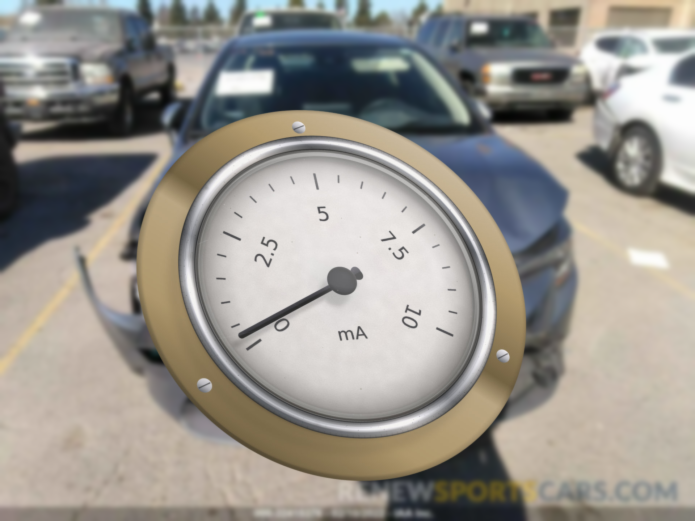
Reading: 0.25 mA
